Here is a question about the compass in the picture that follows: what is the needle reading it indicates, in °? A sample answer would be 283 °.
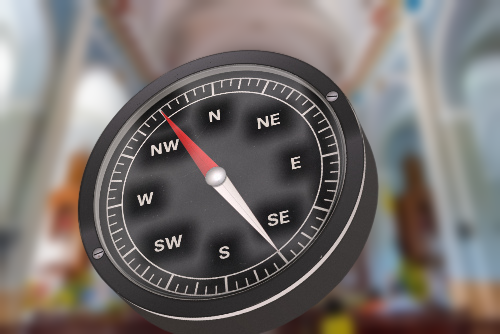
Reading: 330 °
